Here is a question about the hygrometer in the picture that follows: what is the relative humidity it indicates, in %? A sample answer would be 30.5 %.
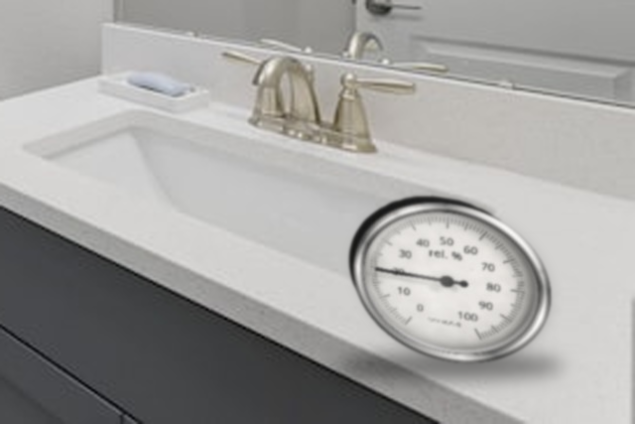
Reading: 20 %
